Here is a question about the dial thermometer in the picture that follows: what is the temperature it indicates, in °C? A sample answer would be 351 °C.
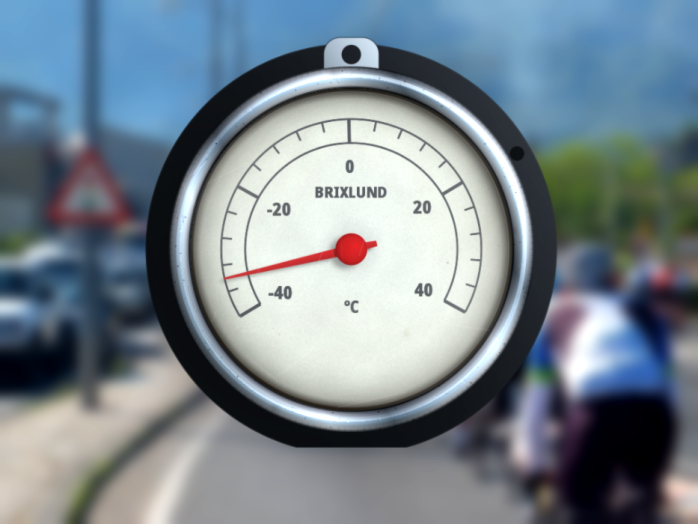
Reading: -34 °C
